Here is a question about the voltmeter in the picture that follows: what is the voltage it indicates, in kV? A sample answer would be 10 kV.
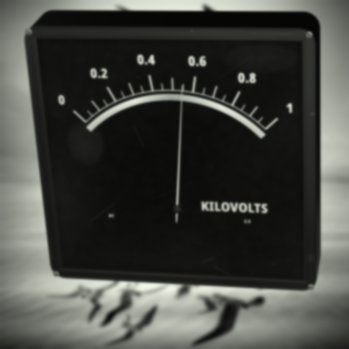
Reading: 0.55 kV
